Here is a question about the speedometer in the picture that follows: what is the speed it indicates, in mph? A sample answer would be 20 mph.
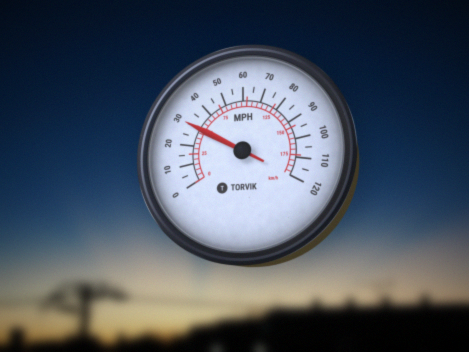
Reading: 30 mph
